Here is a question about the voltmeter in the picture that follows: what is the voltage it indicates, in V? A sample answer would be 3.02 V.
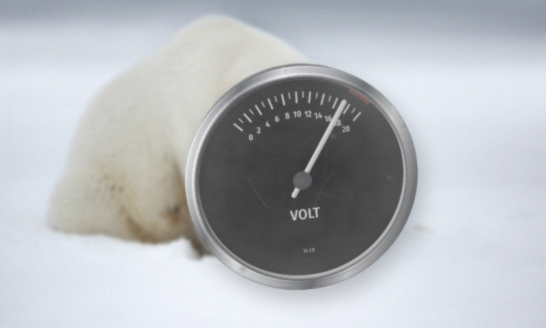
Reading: 17 V
